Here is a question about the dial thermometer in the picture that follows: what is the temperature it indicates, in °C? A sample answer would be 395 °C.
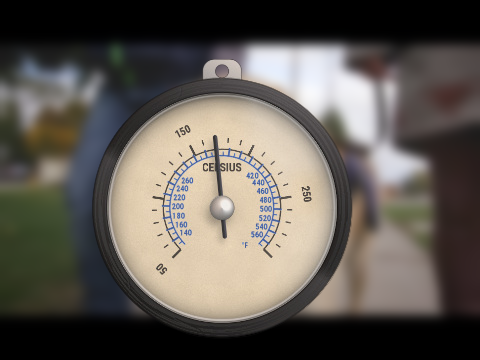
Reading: 170 °C
